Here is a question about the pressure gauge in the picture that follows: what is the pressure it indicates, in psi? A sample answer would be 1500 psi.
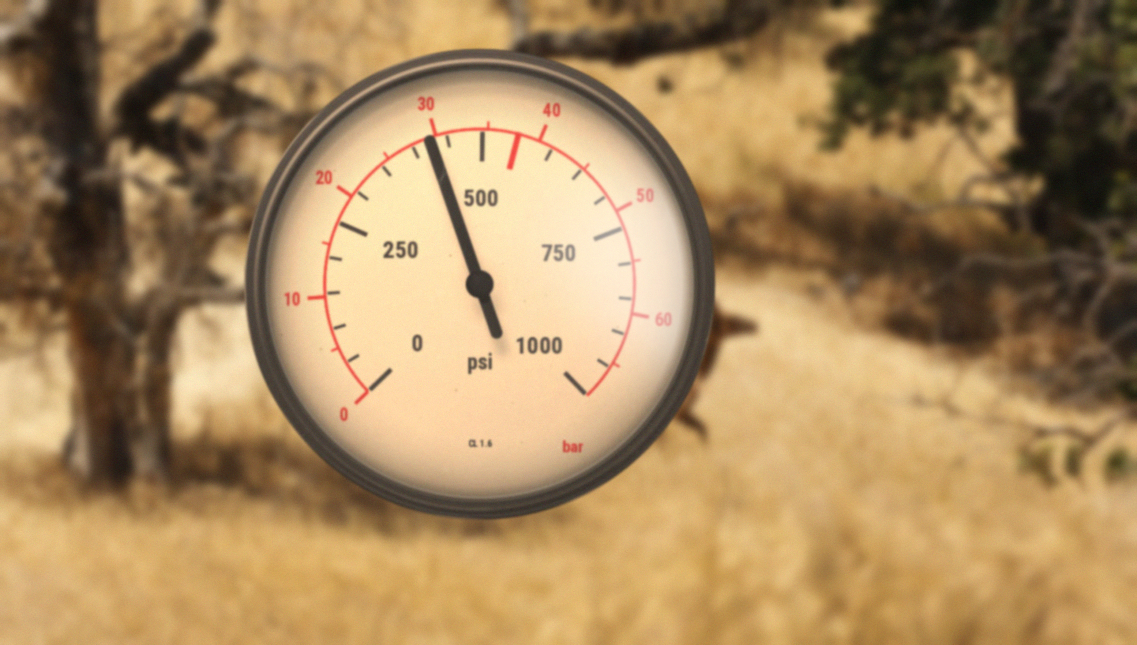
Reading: 425 psi
